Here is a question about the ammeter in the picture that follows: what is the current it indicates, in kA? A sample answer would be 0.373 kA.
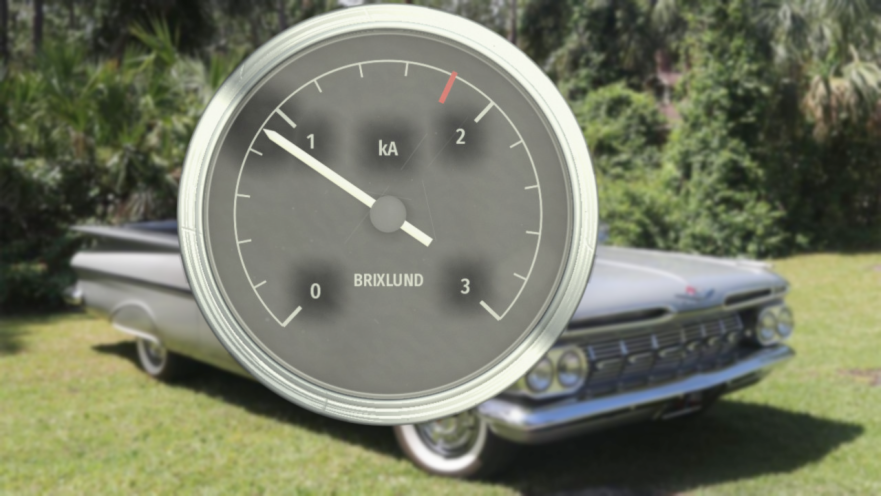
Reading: 0.9 kA
